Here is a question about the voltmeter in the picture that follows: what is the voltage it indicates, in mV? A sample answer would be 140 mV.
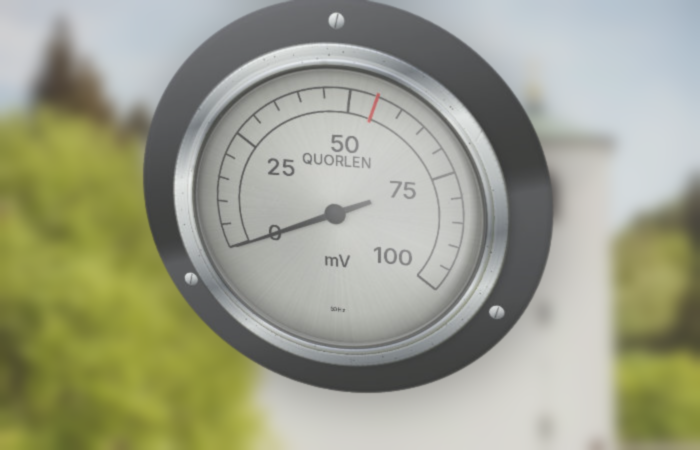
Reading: 0 mV
